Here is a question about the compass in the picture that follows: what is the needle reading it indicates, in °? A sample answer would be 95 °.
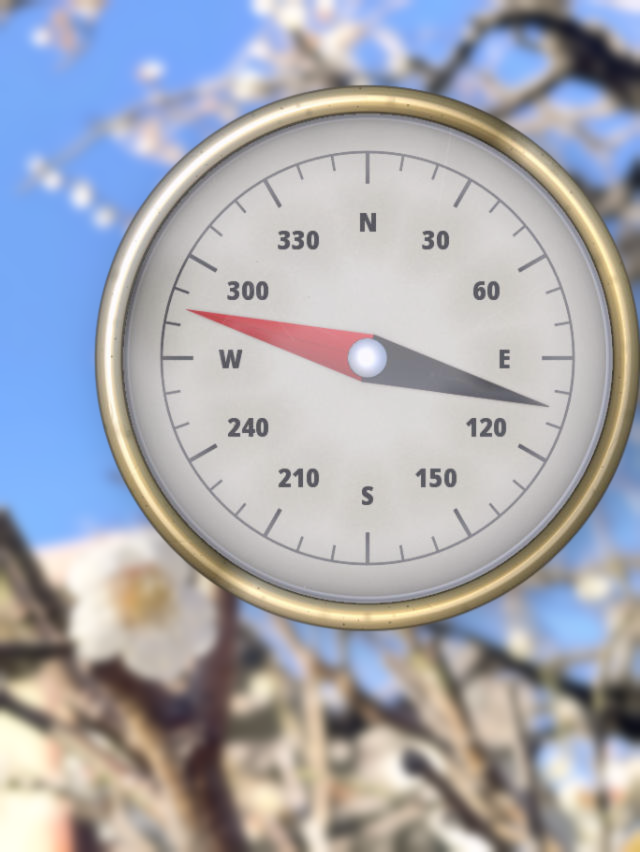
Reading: 285 °
